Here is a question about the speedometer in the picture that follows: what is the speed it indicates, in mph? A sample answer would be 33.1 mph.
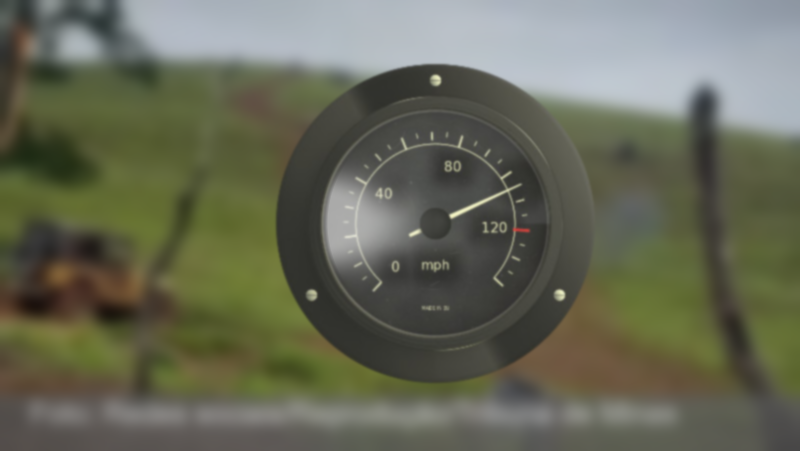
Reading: 105 mph
